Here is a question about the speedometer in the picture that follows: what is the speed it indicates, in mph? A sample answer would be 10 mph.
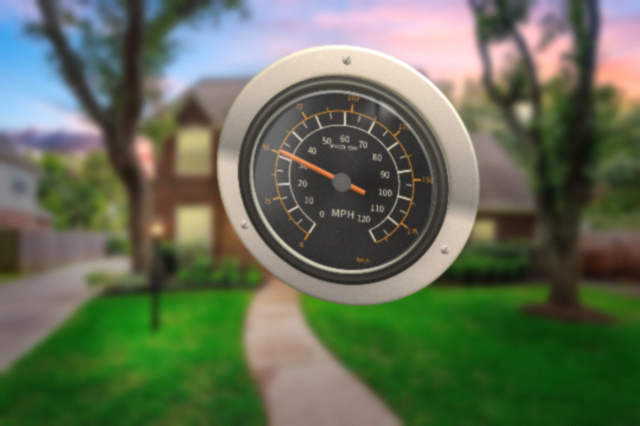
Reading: 32.5 mph
